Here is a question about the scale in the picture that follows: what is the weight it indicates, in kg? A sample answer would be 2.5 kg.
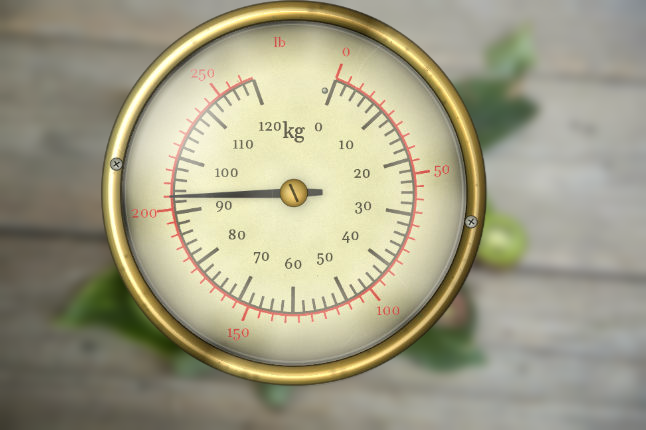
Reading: 93 kg
